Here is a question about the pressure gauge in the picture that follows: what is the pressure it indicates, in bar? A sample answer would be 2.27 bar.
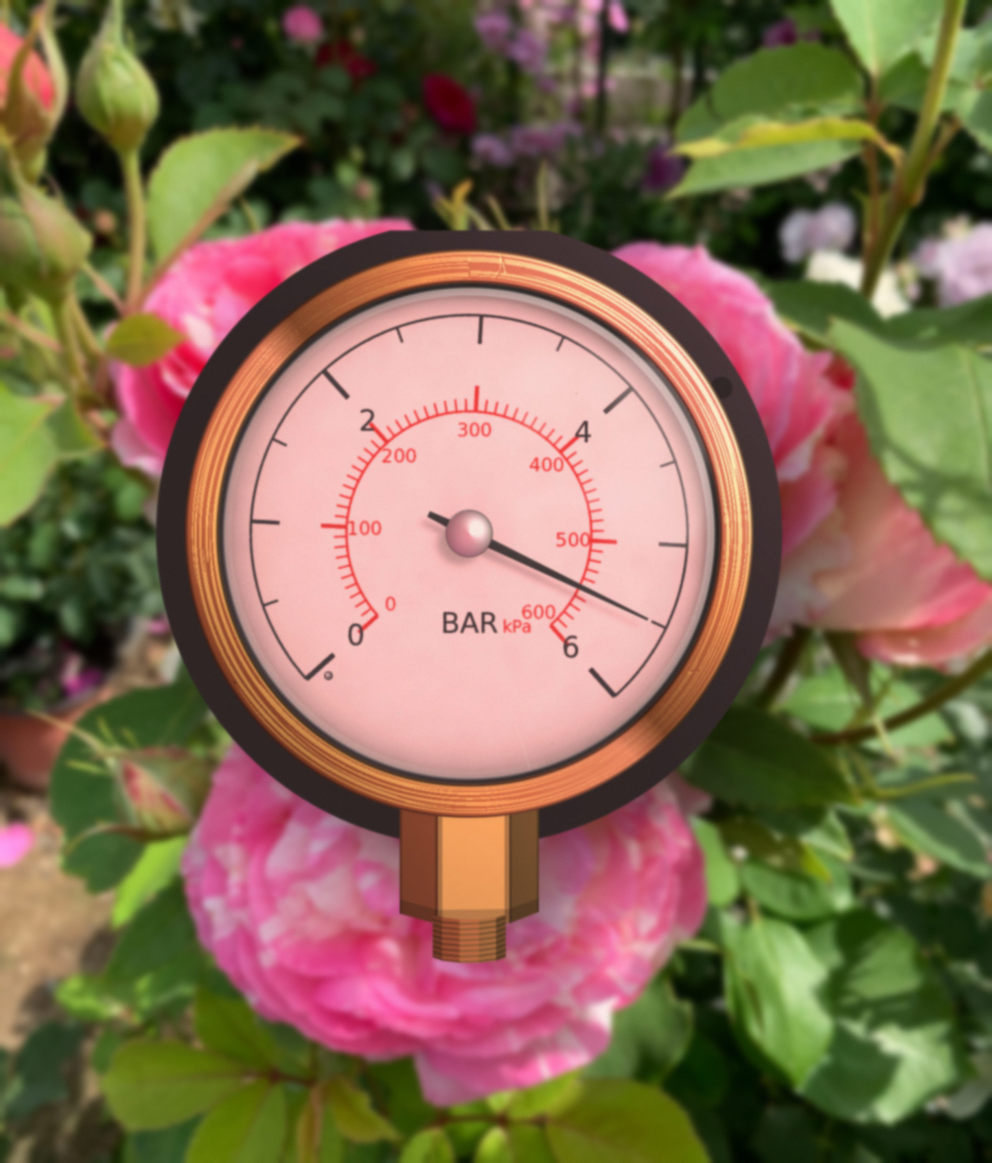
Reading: 5.5 bar
